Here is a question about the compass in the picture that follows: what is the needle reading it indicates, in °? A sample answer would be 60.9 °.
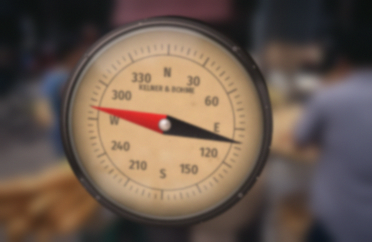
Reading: 280 °
